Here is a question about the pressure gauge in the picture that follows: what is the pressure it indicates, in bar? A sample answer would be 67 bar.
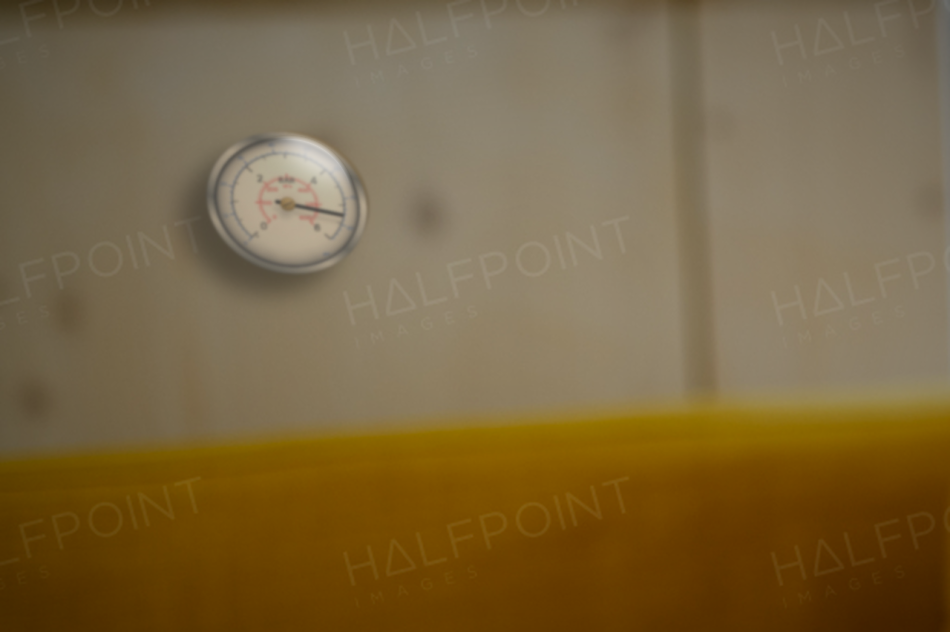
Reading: 5.25 bar
